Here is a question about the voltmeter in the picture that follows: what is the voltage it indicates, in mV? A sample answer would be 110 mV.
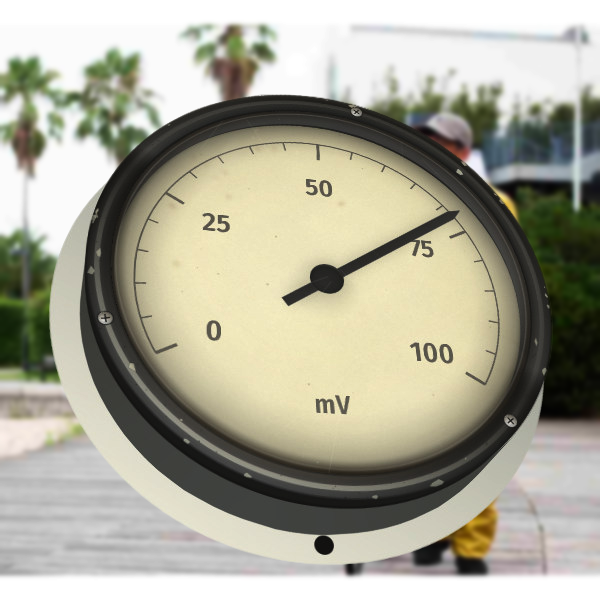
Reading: 72.5 mV
